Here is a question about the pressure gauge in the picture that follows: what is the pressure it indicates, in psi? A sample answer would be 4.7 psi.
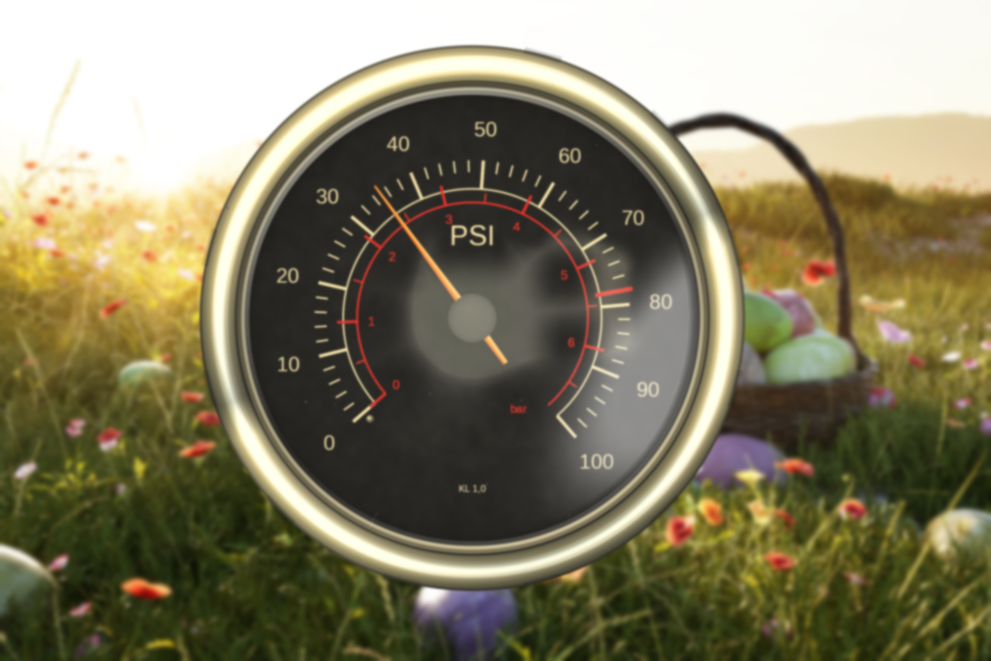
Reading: 35 psi
